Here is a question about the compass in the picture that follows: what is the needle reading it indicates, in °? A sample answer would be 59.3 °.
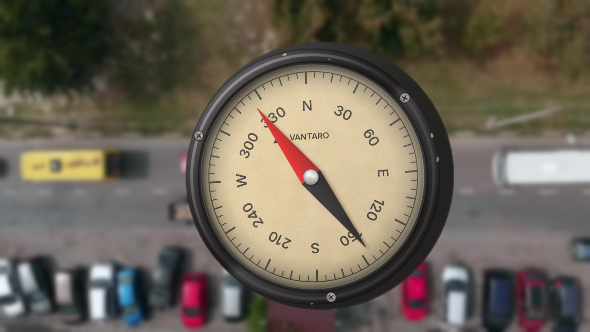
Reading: 325 °
